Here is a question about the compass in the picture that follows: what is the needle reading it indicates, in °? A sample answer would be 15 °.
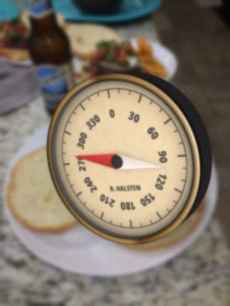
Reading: 280 °
